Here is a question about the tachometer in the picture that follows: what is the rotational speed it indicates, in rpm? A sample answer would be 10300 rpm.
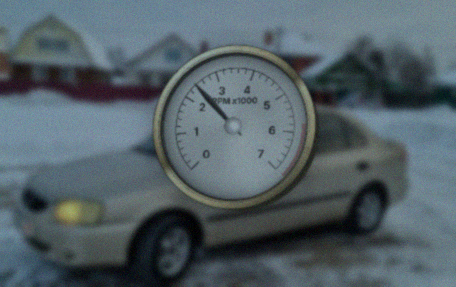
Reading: 2400 rpm
